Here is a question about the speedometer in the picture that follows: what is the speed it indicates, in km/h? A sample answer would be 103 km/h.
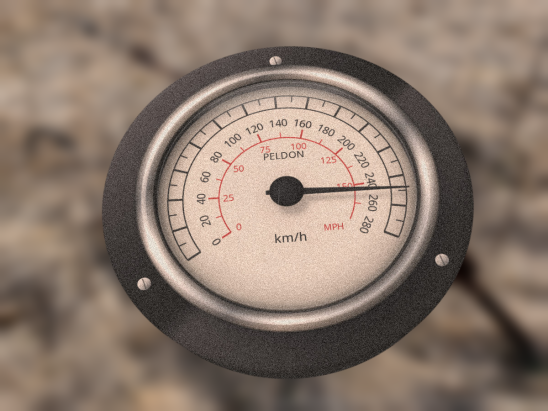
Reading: 250 km/h
